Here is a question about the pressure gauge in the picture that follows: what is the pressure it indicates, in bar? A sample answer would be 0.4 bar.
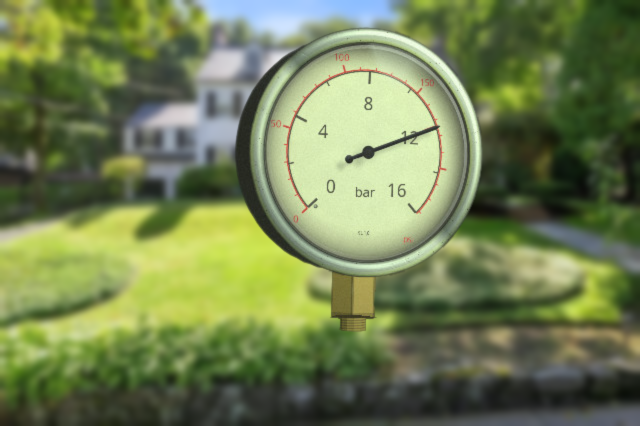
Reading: 12 bar
